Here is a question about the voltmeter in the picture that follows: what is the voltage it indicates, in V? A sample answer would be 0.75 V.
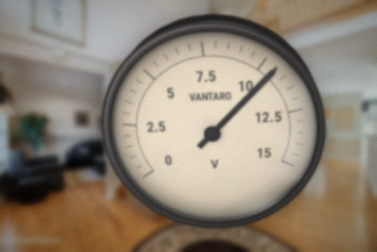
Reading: 10.5 V
